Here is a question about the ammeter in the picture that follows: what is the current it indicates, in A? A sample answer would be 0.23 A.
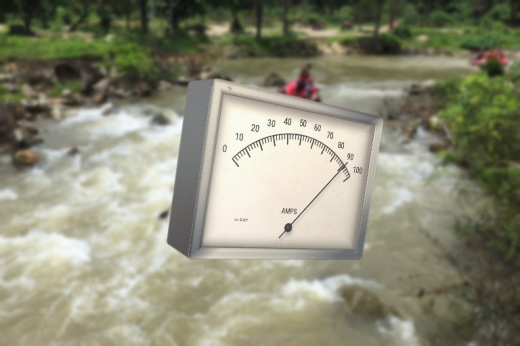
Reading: 90 A
